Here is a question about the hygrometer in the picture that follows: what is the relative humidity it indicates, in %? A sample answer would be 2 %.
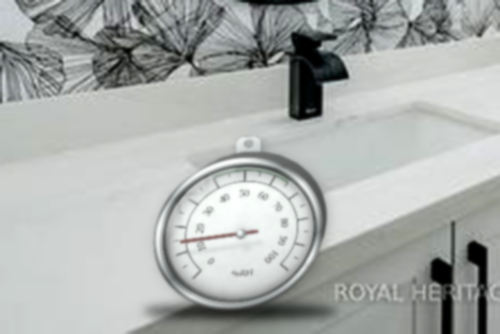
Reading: 15 %
